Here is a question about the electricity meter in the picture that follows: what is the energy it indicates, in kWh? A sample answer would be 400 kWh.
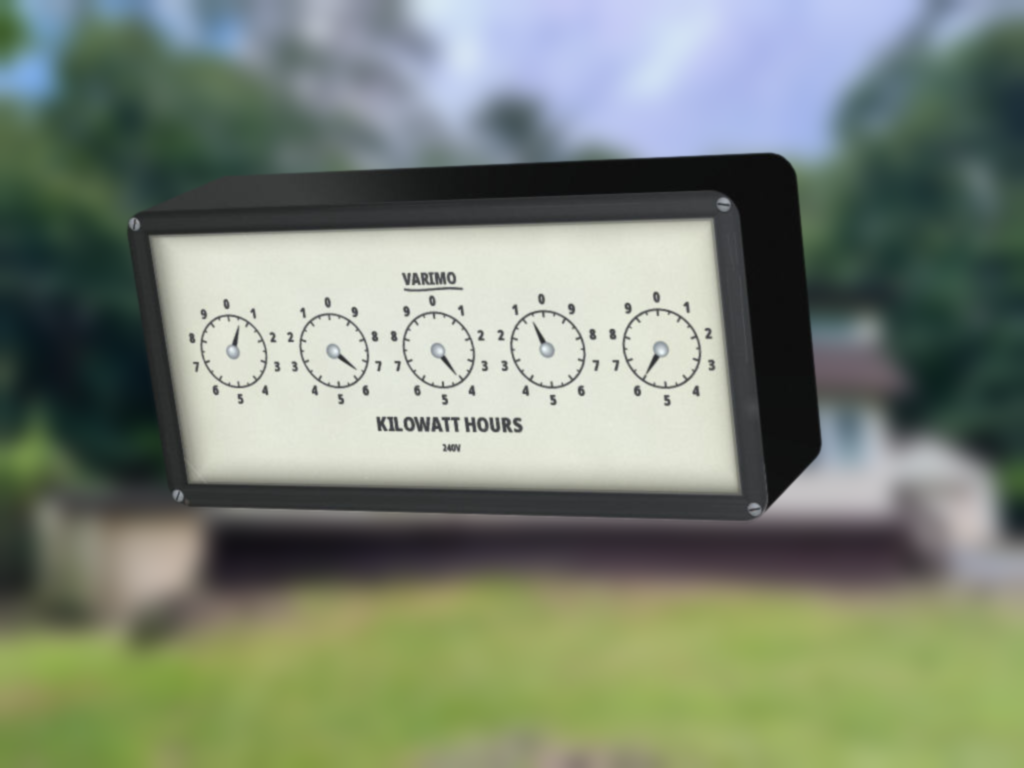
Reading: 6406 kWh
